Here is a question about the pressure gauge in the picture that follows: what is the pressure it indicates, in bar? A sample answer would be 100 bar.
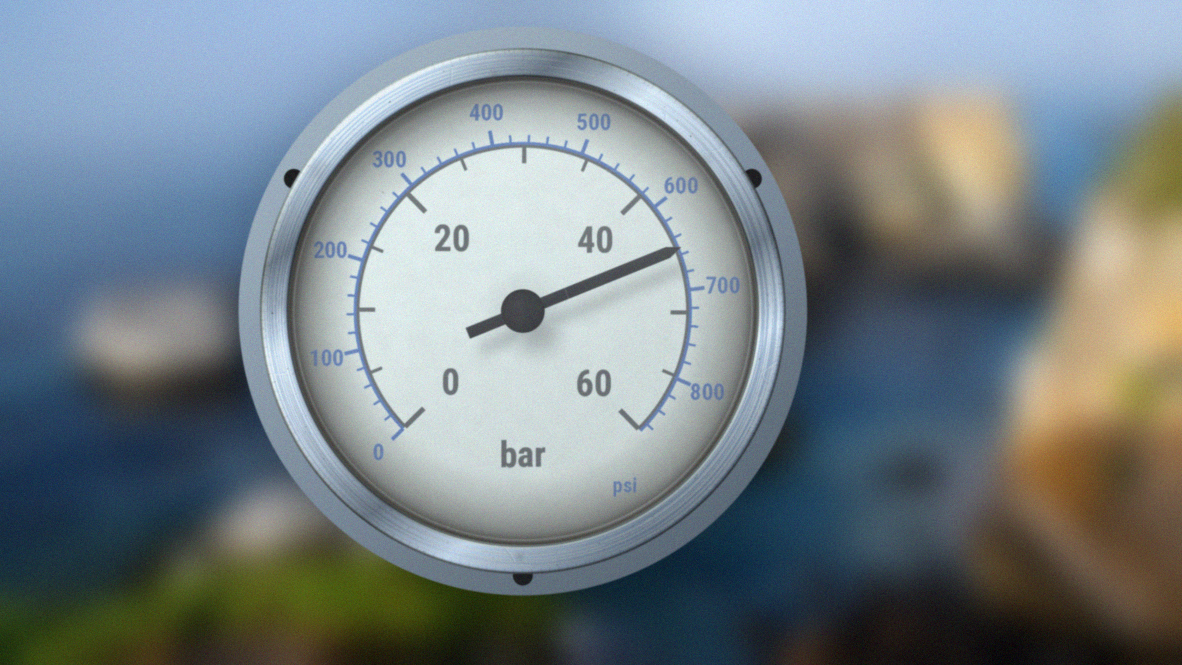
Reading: 45 bar
